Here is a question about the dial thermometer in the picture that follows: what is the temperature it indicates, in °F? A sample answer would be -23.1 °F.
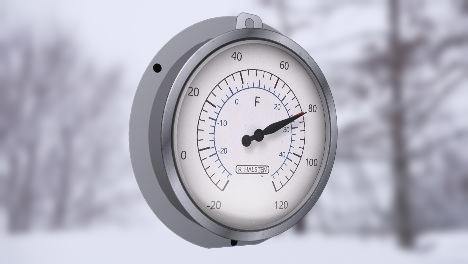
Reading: 80 °F
